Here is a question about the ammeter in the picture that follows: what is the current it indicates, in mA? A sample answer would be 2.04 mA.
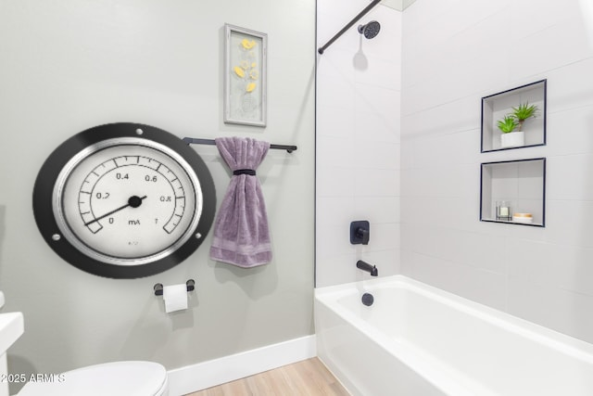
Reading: 0.05 mA
